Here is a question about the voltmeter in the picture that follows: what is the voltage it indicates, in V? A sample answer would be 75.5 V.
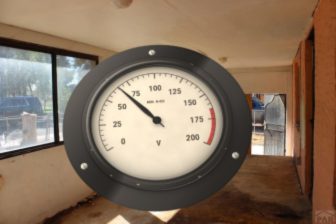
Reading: 65 V
